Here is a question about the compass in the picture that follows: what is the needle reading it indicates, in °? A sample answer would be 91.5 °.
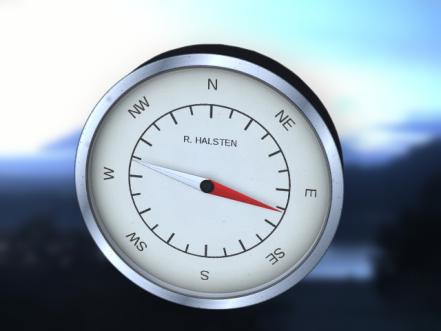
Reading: 105 °
